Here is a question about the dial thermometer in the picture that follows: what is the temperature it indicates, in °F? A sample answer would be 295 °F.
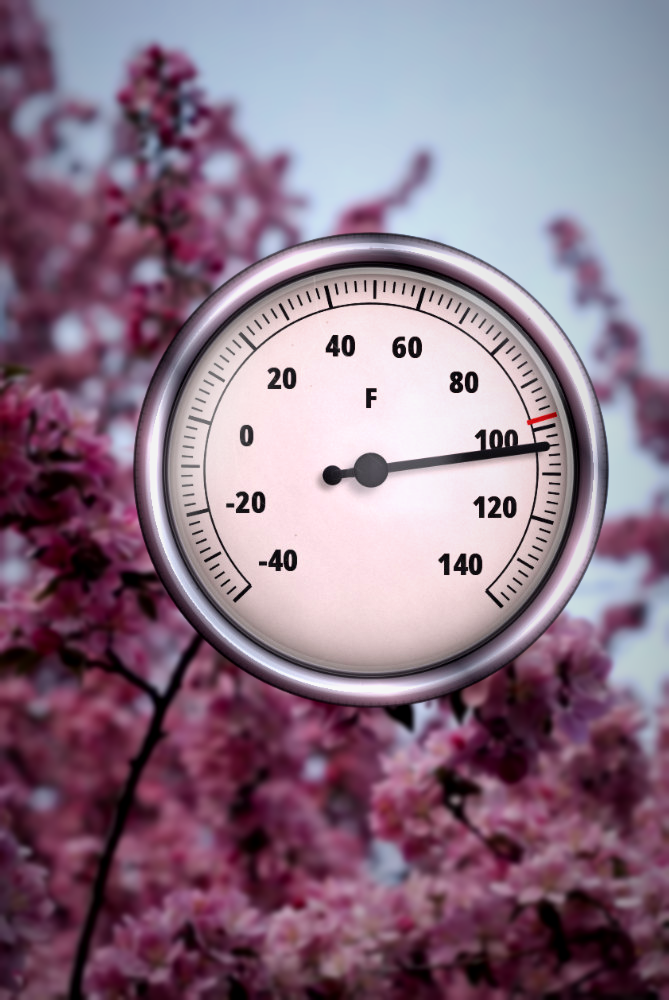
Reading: 104 °F
